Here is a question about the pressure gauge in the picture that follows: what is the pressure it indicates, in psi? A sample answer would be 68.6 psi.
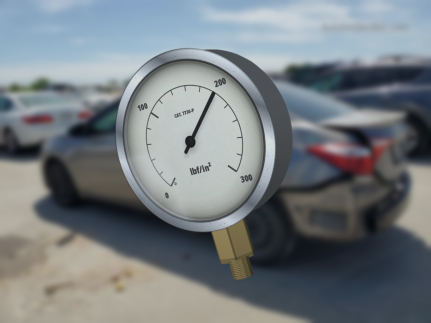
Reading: 200 psi
